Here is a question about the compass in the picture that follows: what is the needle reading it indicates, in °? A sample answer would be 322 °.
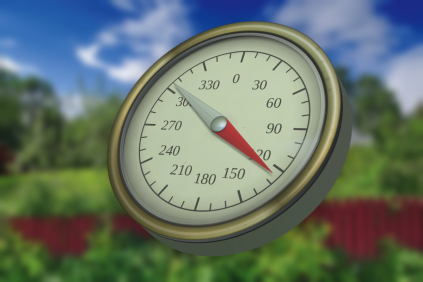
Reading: 125 °
